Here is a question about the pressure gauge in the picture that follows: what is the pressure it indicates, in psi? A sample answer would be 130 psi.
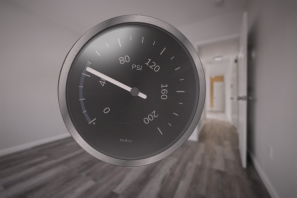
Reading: 45 psi
